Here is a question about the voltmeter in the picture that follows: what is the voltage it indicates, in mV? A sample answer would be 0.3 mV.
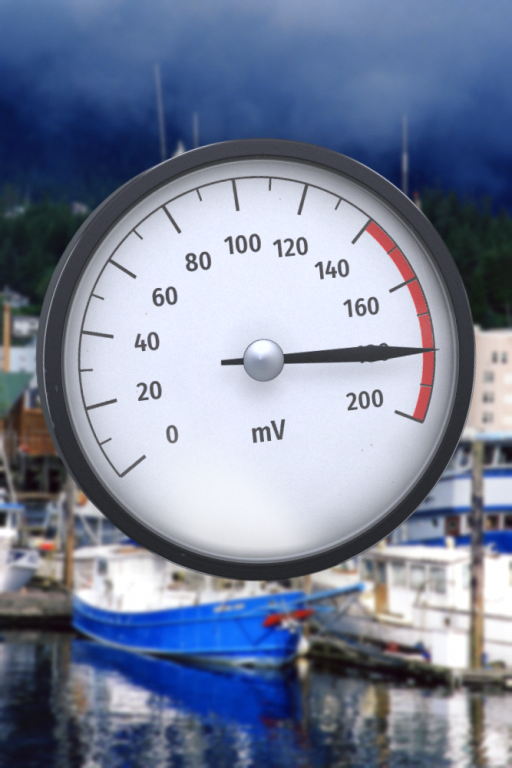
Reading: 180 mV
